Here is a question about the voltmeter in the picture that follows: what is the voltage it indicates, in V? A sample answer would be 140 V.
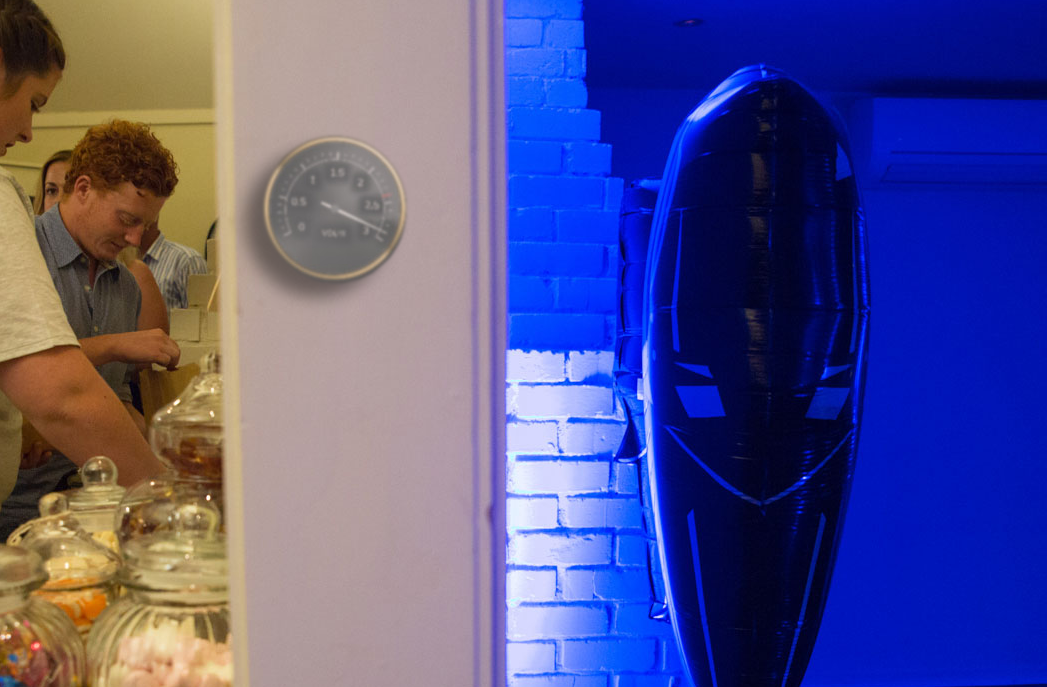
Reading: 2.9 V
